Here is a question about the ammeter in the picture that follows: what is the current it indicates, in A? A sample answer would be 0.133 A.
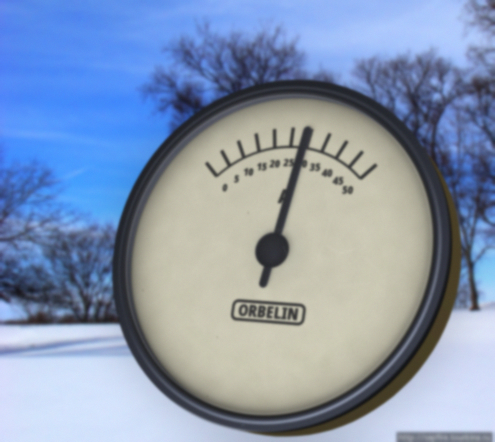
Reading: 30 A
